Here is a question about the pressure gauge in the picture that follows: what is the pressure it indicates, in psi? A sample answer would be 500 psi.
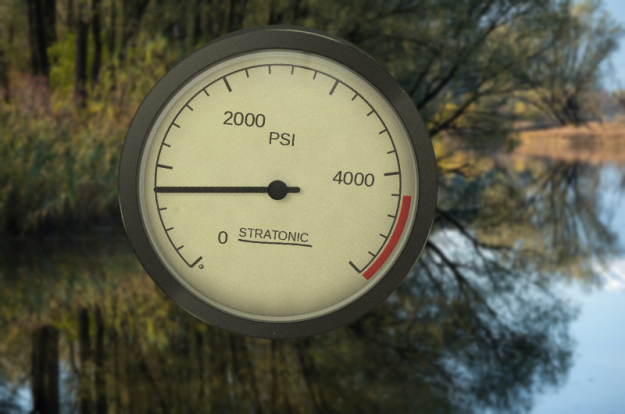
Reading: 800 psi
